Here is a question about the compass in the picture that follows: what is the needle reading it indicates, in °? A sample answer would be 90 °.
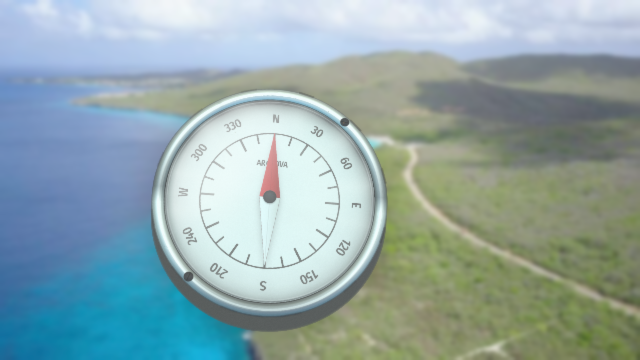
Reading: 0 °
